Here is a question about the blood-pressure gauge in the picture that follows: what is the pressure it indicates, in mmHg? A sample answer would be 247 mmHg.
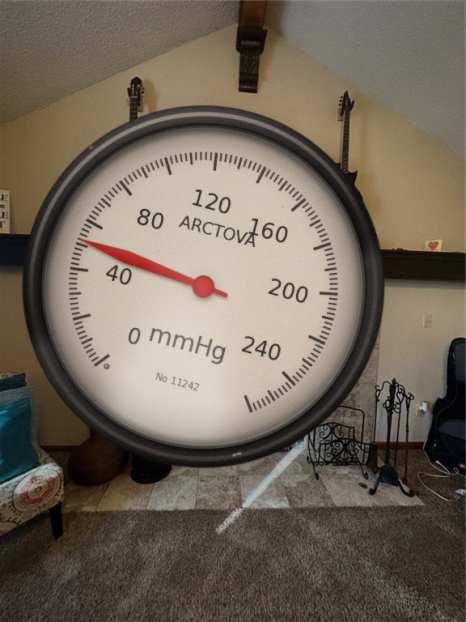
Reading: 52 mmHg
